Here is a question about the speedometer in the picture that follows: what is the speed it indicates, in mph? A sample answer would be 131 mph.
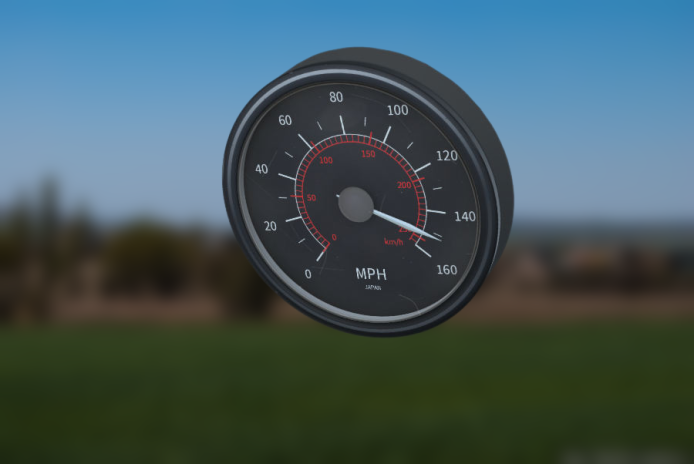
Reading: 150 mph
